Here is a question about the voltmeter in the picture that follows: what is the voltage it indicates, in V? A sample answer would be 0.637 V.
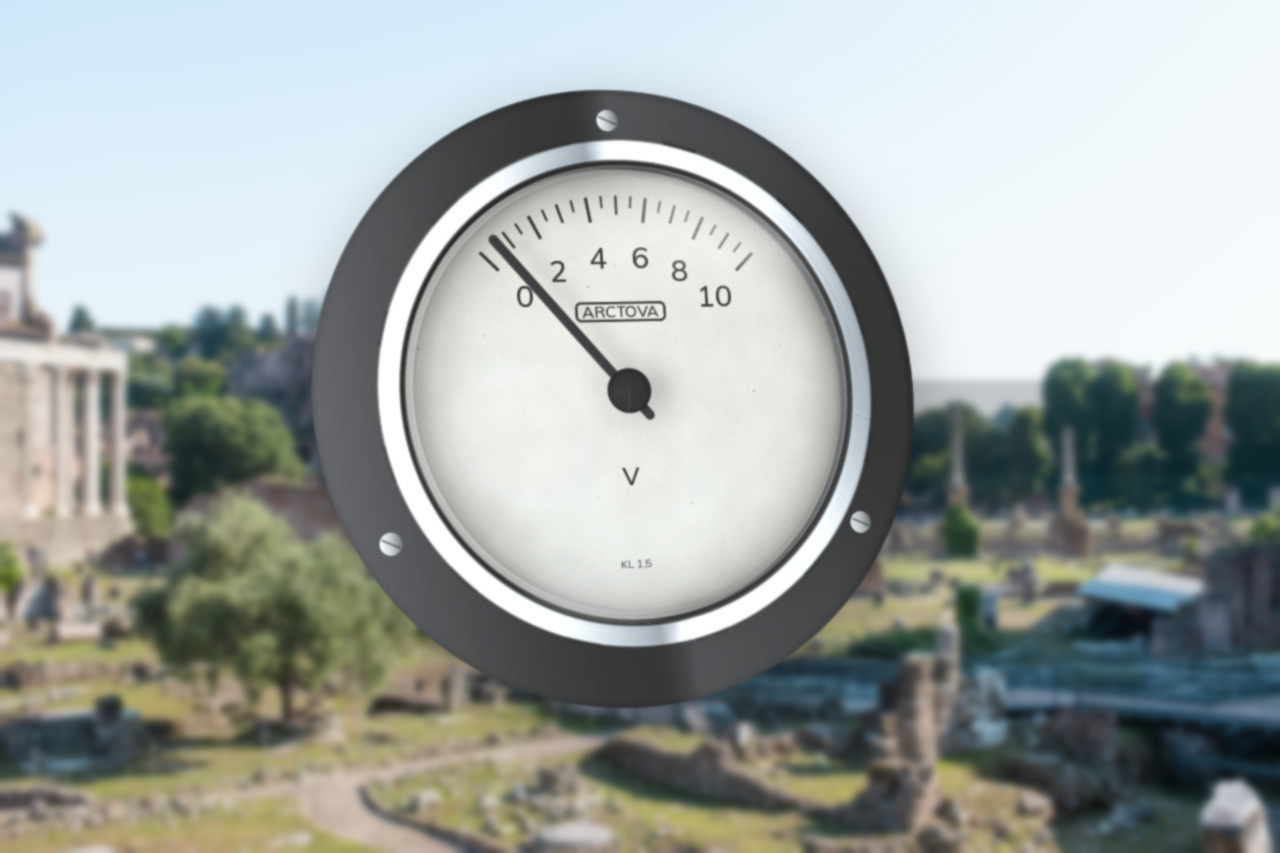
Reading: 0.5 V
